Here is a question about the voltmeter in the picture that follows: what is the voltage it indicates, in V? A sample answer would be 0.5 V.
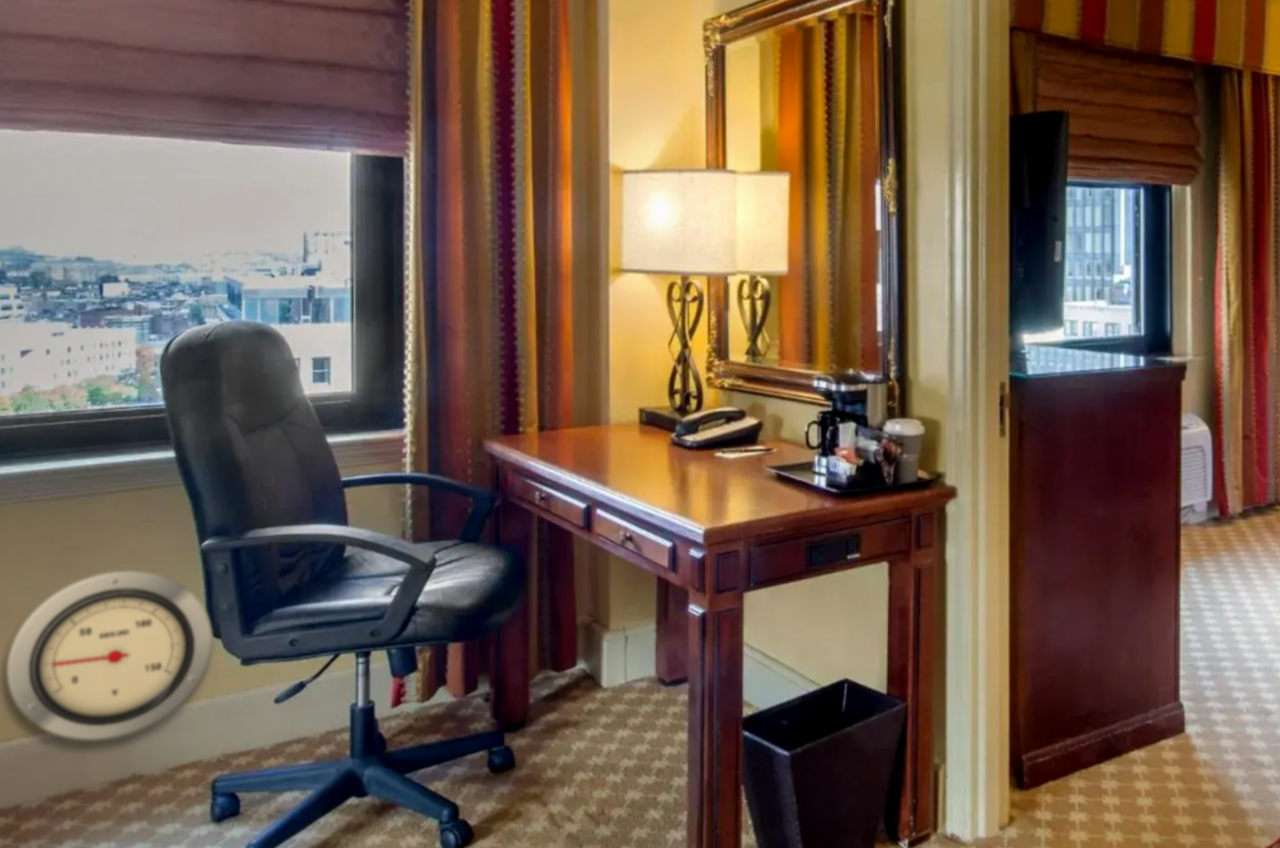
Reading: 20 V
